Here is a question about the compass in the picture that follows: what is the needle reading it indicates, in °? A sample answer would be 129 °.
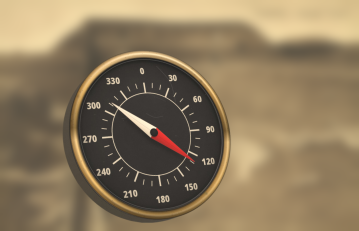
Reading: 130 °
